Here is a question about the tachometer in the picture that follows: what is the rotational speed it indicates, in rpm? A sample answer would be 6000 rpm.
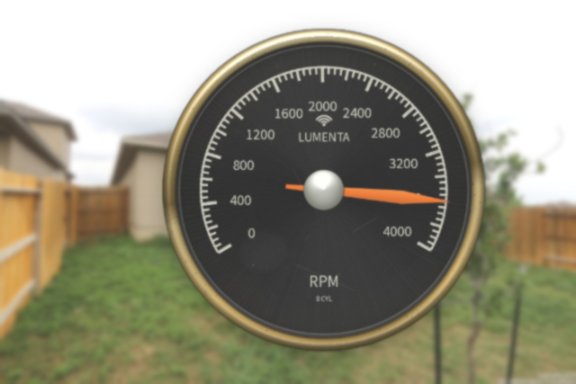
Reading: 3600 rpm
